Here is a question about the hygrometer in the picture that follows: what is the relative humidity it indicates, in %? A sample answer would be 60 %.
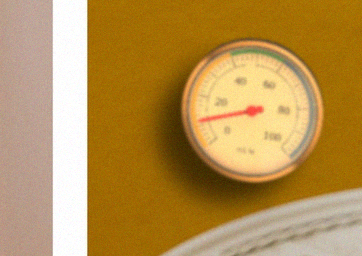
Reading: 10 %
